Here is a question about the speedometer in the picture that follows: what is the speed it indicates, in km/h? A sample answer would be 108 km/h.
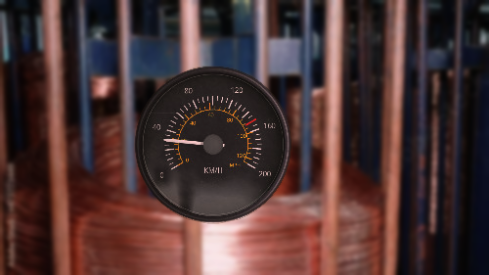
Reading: 30 km/h
